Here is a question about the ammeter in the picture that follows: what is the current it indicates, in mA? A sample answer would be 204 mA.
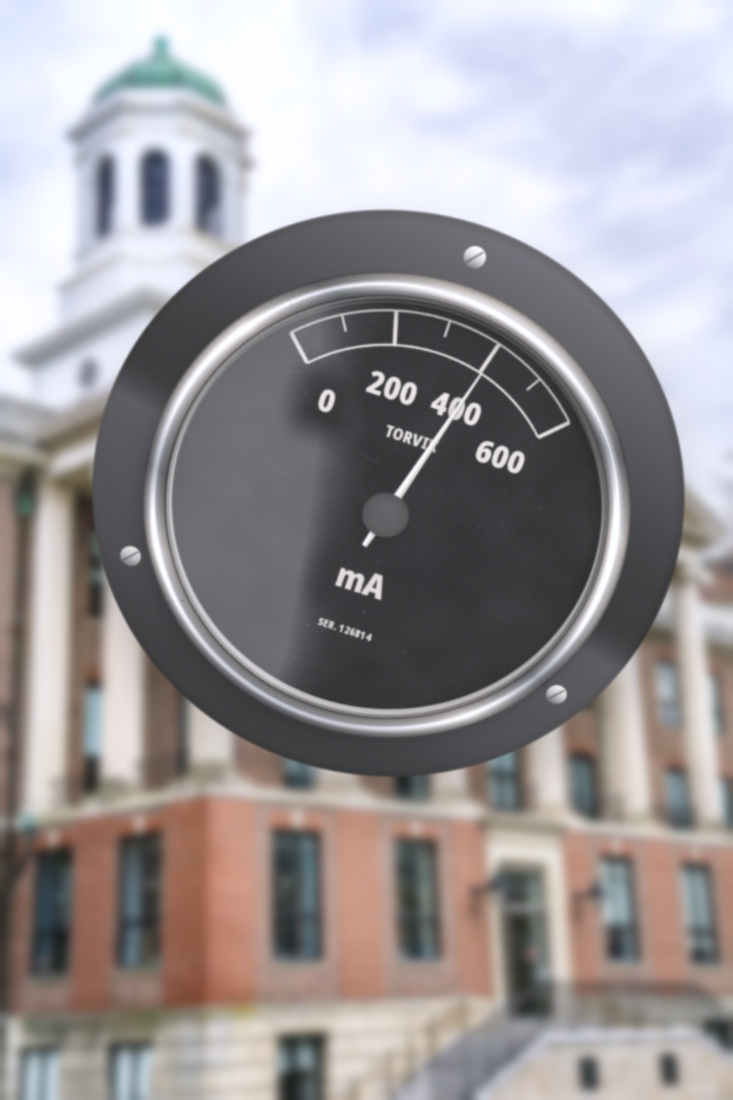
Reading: 400 mA
